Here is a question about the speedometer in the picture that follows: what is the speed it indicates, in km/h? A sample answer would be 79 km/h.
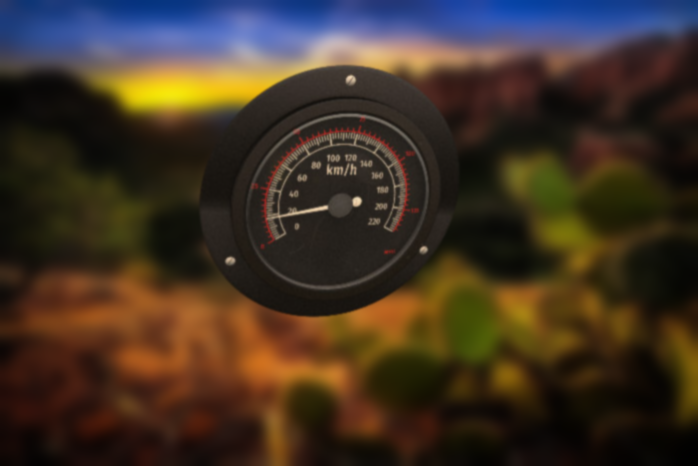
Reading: 20 km/h
